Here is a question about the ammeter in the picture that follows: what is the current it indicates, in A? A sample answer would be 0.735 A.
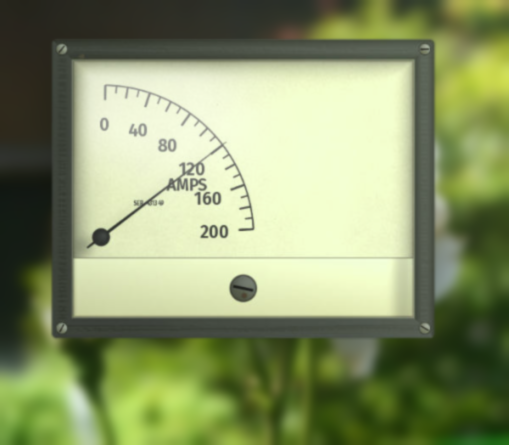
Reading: 120 A
